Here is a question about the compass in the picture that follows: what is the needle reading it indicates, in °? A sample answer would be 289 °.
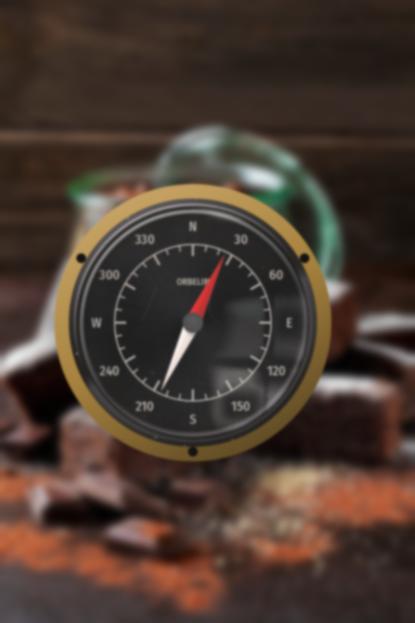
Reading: 25 °
